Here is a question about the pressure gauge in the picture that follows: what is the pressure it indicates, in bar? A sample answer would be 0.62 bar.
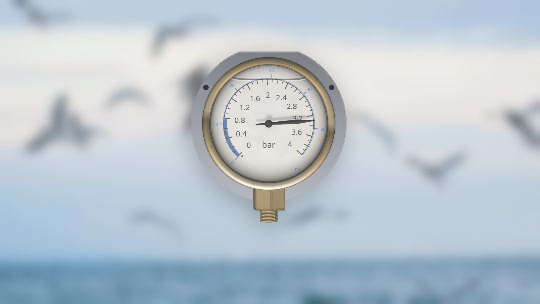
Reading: 3.3 bar
